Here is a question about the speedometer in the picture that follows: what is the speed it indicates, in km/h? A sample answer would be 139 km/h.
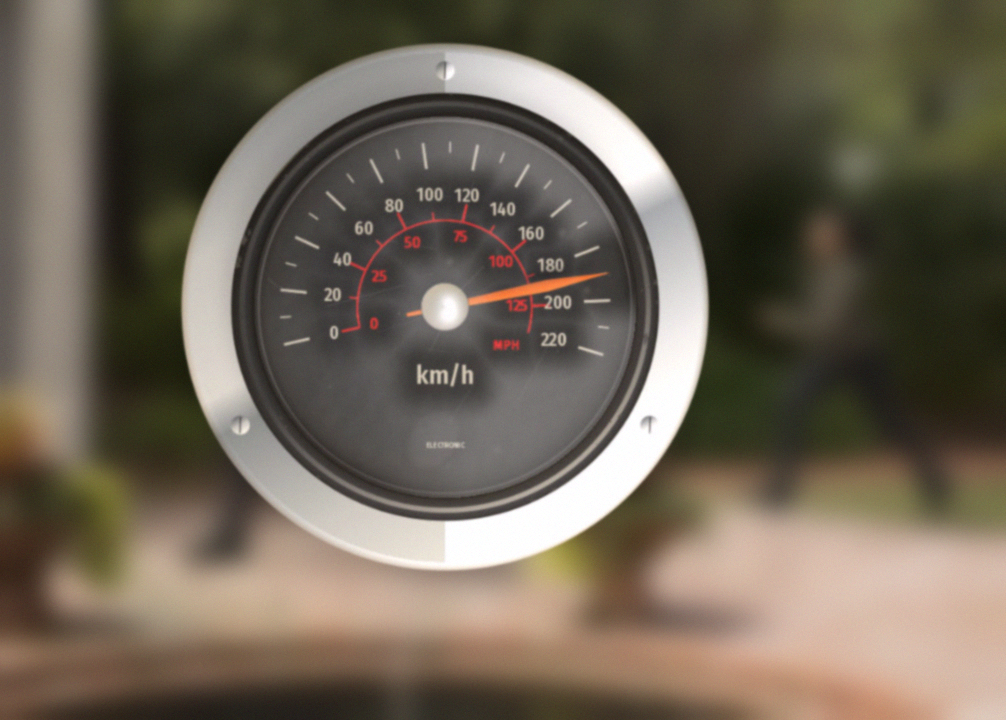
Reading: 190 km/h
